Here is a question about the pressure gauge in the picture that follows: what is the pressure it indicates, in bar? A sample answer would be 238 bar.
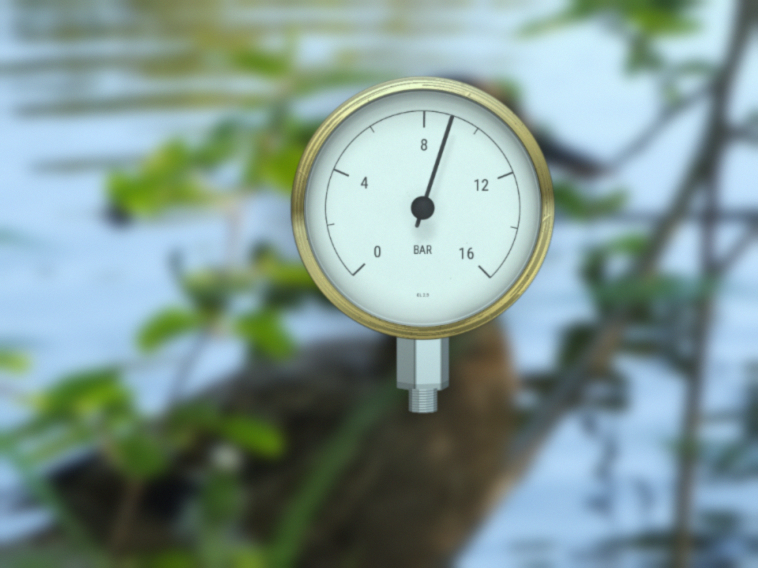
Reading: 9 bar
